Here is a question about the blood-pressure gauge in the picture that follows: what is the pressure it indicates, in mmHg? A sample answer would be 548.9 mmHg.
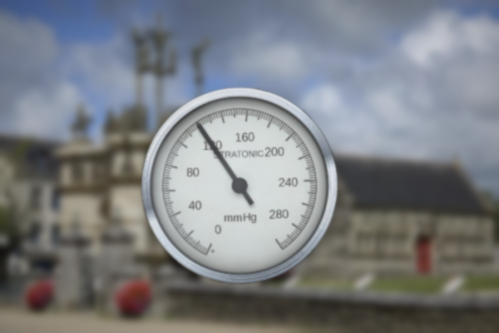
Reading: 120 mmHg
